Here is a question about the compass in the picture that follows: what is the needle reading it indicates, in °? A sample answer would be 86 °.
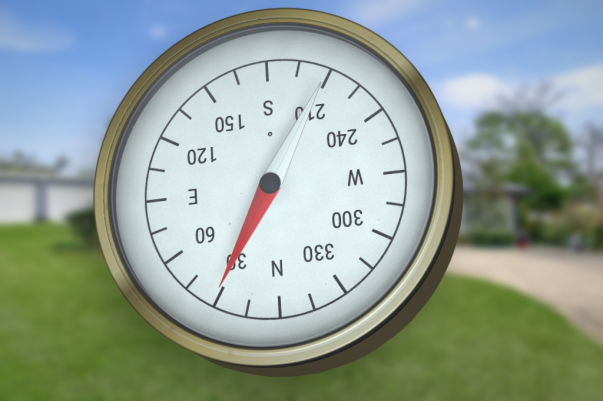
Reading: 30 °
